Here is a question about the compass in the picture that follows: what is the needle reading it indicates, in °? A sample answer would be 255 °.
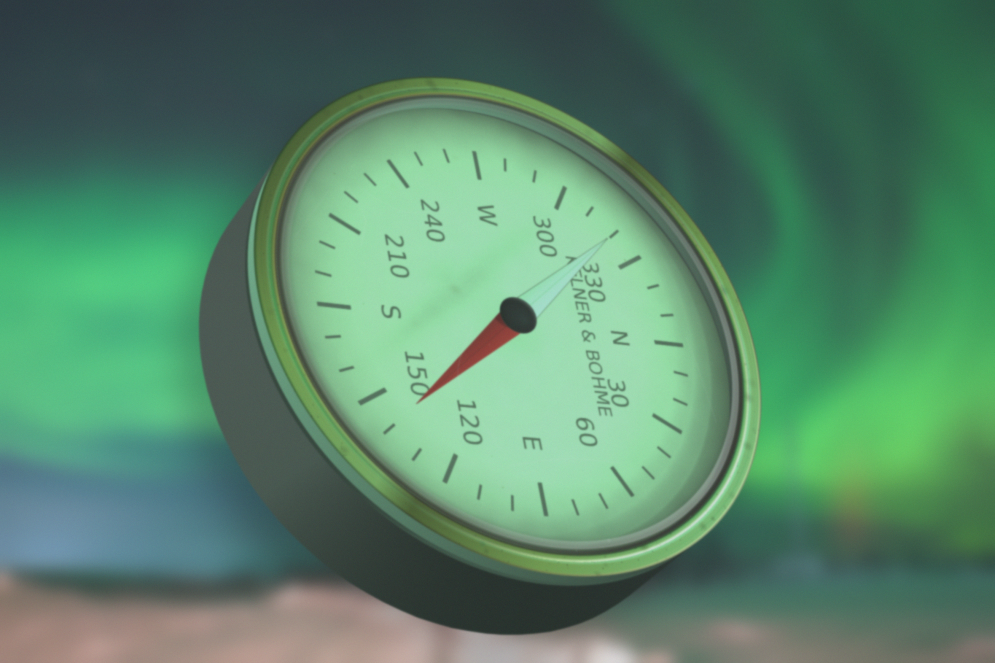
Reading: 140 °
